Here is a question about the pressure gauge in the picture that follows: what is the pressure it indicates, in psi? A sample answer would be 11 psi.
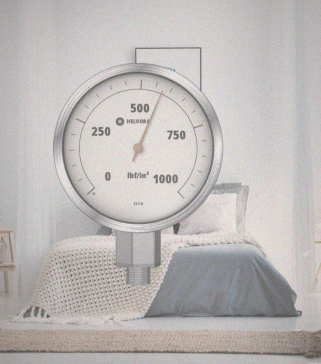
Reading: 575 psi
